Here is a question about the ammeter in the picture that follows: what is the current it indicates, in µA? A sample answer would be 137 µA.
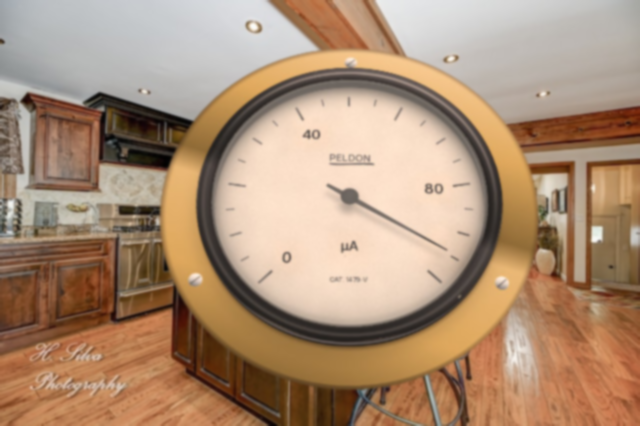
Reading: 95 µA
